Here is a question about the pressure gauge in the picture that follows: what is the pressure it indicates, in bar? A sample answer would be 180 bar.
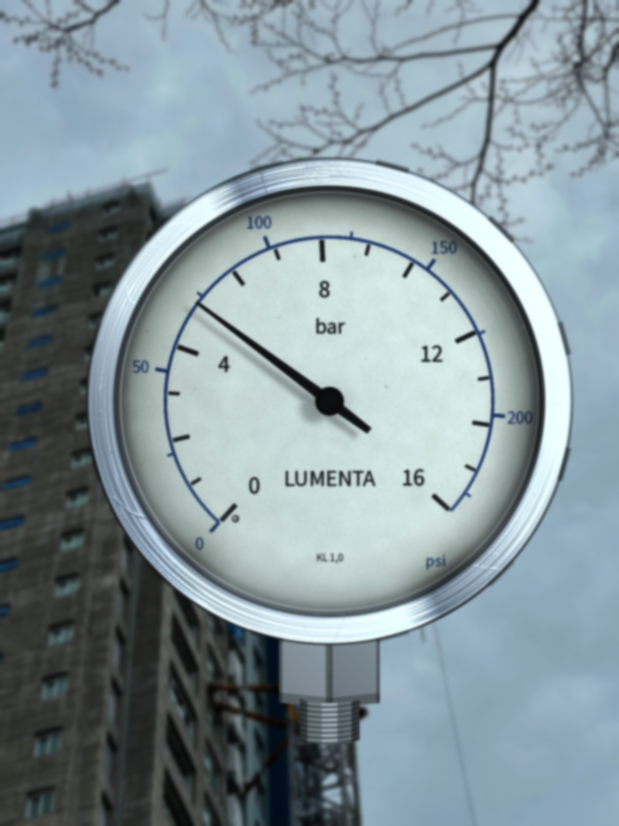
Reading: 5 bar
